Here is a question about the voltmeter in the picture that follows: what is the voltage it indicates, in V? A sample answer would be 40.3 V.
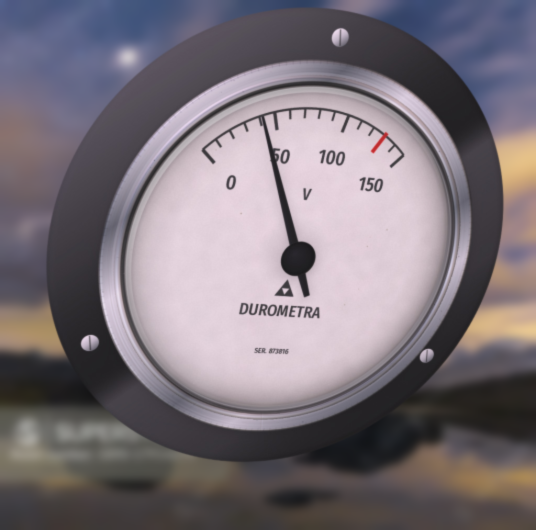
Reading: 40 V
